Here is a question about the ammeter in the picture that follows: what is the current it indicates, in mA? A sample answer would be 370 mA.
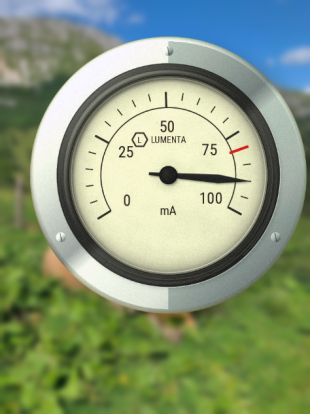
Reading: 90 mA
